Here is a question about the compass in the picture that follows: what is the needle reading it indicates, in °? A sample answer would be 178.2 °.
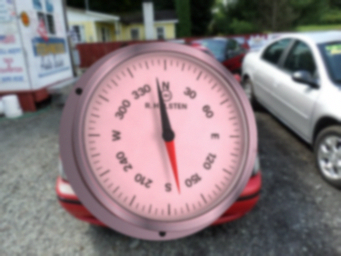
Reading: 170 °
